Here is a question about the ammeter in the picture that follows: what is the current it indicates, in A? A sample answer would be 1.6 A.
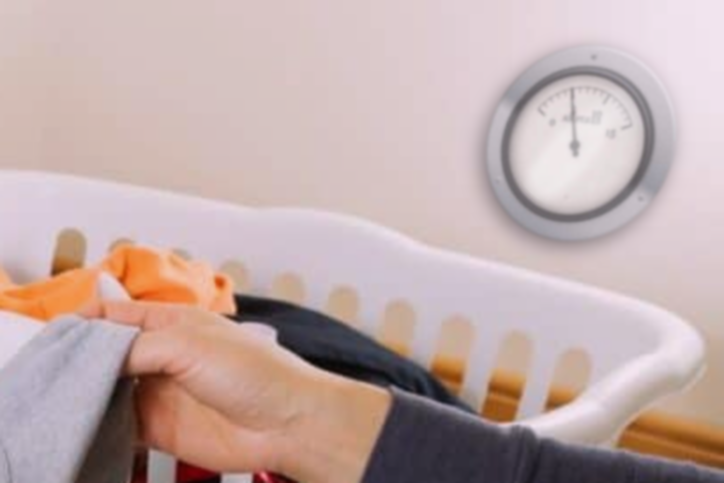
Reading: 5 A
